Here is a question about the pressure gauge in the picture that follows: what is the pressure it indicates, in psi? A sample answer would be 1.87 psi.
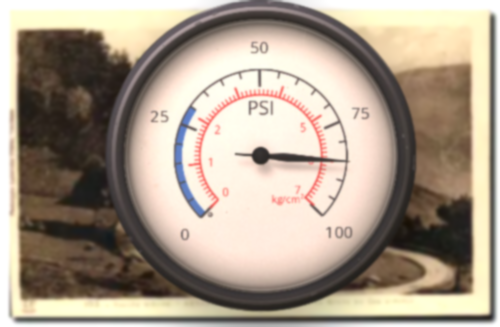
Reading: 85 psi
